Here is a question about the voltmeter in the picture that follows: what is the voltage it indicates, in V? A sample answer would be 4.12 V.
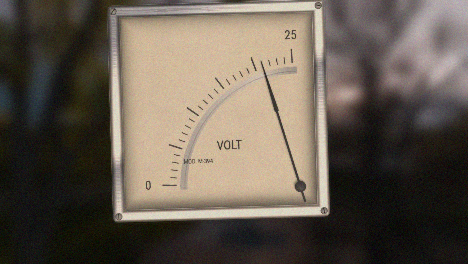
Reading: 21 V
